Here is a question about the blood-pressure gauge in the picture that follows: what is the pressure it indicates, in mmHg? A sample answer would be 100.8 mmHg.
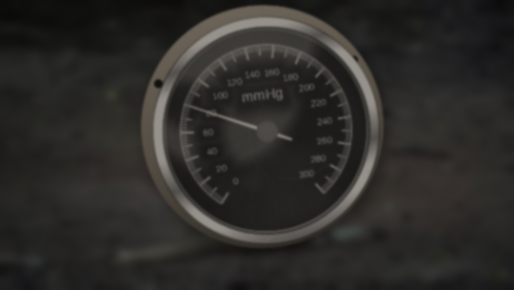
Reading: 80 mmHg
